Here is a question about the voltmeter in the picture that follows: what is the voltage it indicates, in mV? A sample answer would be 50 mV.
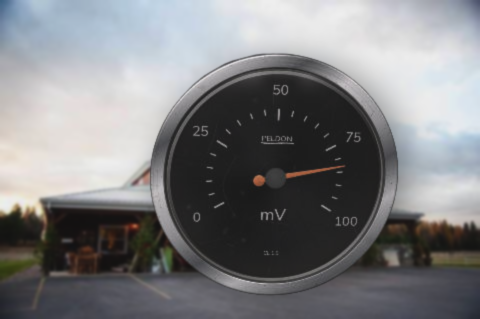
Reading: 82.5 mV
